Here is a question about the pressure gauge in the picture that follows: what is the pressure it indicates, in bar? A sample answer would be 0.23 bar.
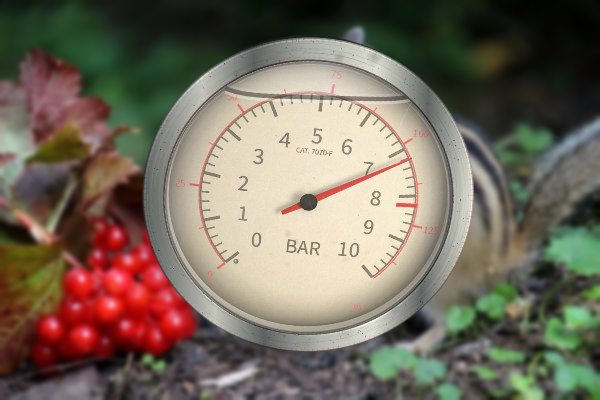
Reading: 7.2 bar
